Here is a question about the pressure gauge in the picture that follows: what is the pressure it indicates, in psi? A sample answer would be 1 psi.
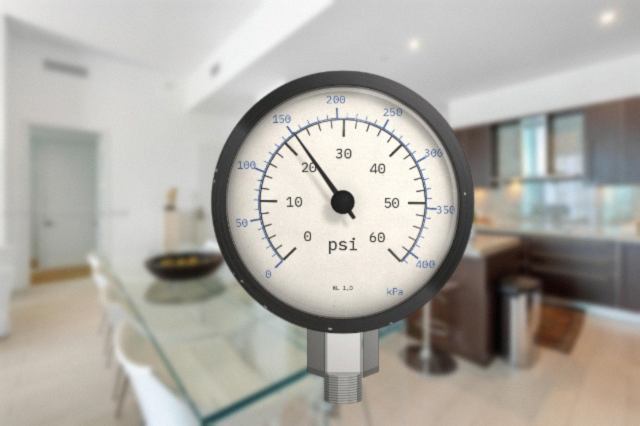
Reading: 22 psi
